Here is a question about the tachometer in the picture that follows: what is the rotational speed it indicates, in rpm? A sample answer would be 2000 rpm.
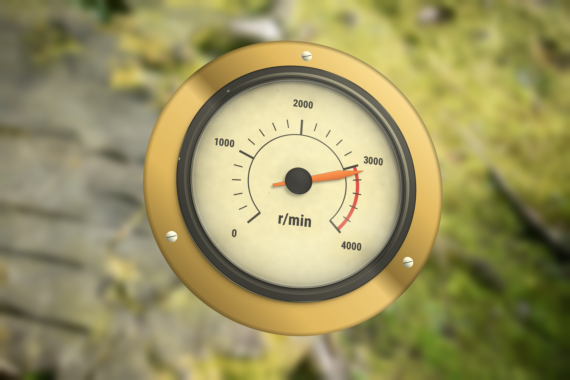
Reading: 3100 rpm
